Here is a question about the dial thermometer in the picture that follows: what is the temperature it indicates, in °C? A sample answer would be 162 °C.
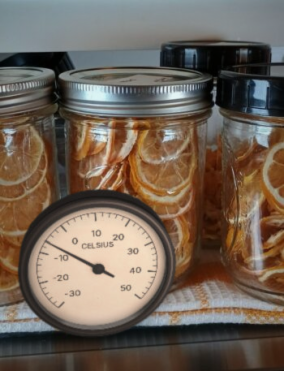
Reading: -6 °C
